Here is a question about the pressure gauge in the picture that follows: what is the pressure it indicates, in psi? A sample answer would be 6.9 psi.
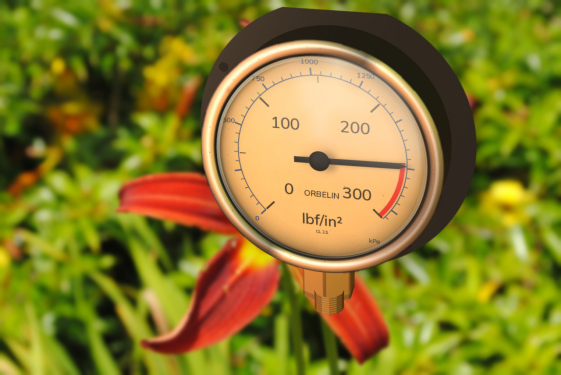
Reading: 250 psi
